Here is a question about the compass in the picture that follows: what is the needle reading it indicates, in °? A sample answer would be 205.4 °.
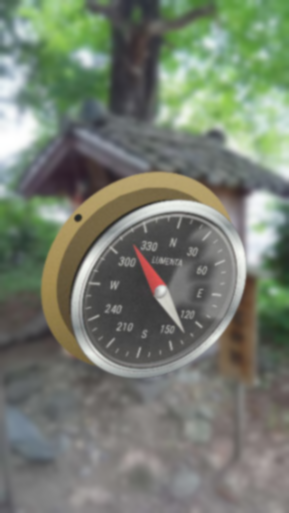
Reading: 315 °
